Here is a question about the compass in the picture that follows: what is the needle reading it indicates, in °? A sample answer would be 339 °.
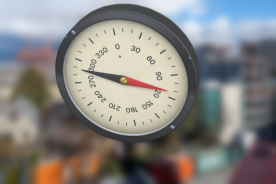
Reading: 110 °
